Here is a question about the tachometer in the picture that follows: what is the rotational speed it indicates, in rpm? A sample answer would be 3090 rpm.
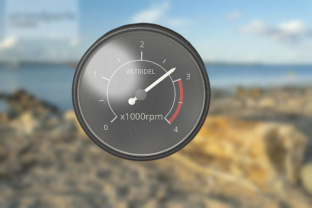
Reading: 2750 rpm
